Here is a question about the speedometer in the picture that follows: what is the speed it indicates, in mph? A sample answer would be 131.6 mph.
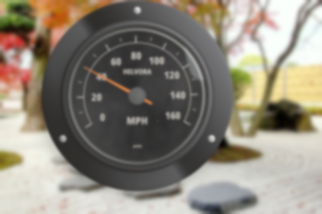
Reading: 40 mph
